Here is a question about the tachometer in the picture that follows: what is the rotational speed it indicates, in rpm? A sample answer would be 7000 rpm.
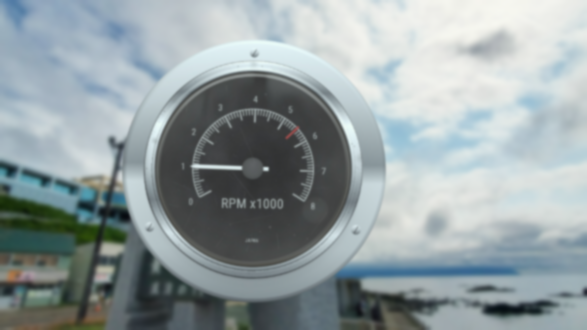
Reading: 1000 rpm
